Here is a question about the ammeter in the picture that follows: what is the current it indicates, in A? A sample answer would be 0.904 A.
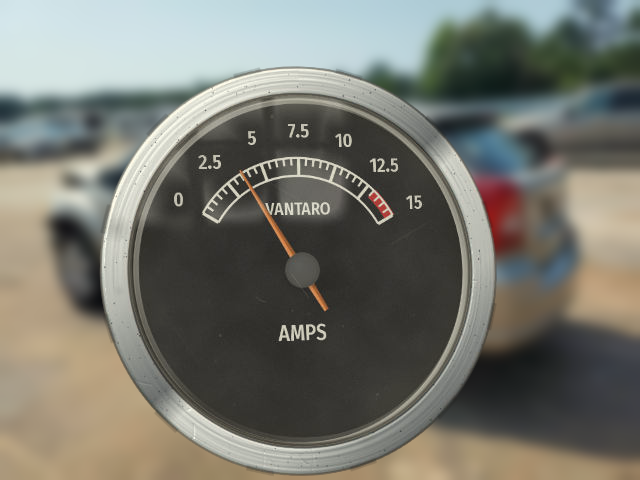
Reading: 3.5 A
